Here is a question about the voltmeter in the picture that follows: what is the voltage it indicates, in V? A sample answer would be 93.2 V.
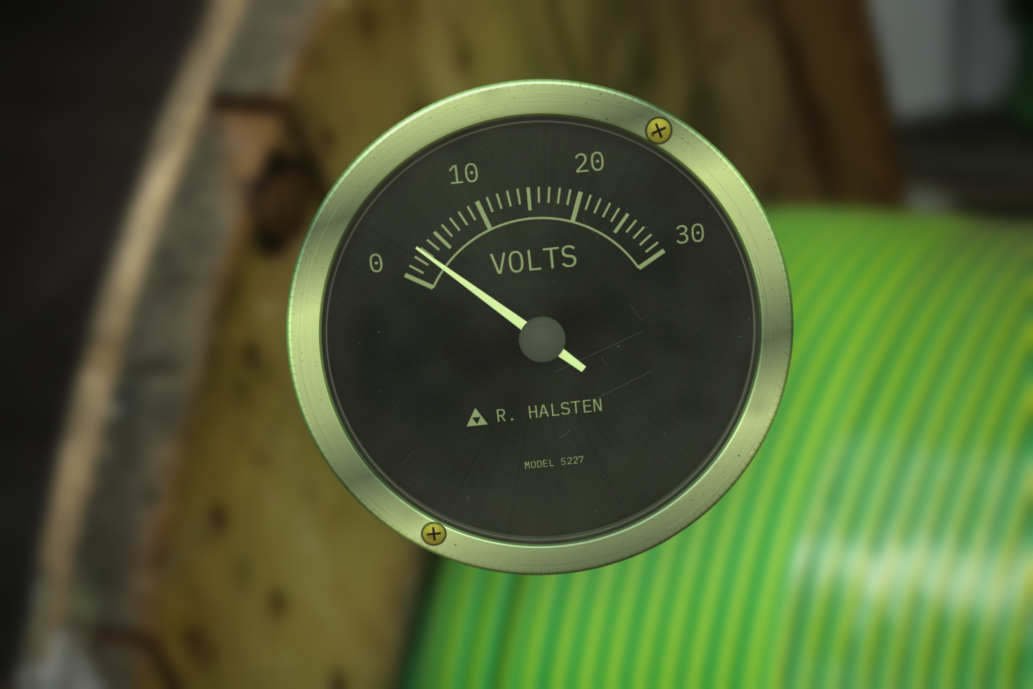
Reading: 3 V
